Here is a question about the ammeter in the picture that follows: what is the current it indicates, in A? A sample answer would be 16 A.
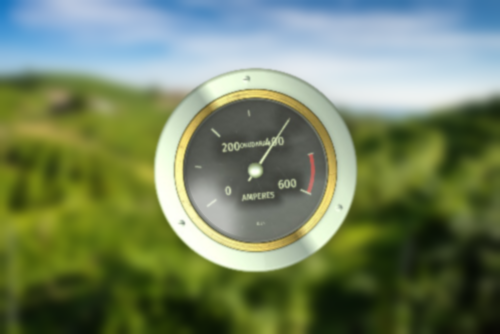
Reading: 400 A
